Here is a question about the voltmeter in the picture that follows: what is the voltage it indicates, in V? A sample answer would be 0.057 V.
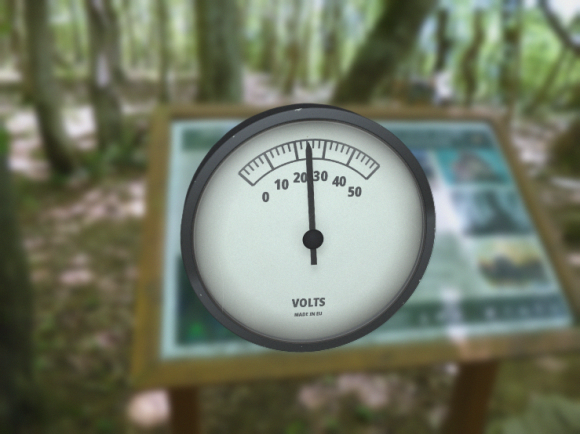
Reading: 24 V
